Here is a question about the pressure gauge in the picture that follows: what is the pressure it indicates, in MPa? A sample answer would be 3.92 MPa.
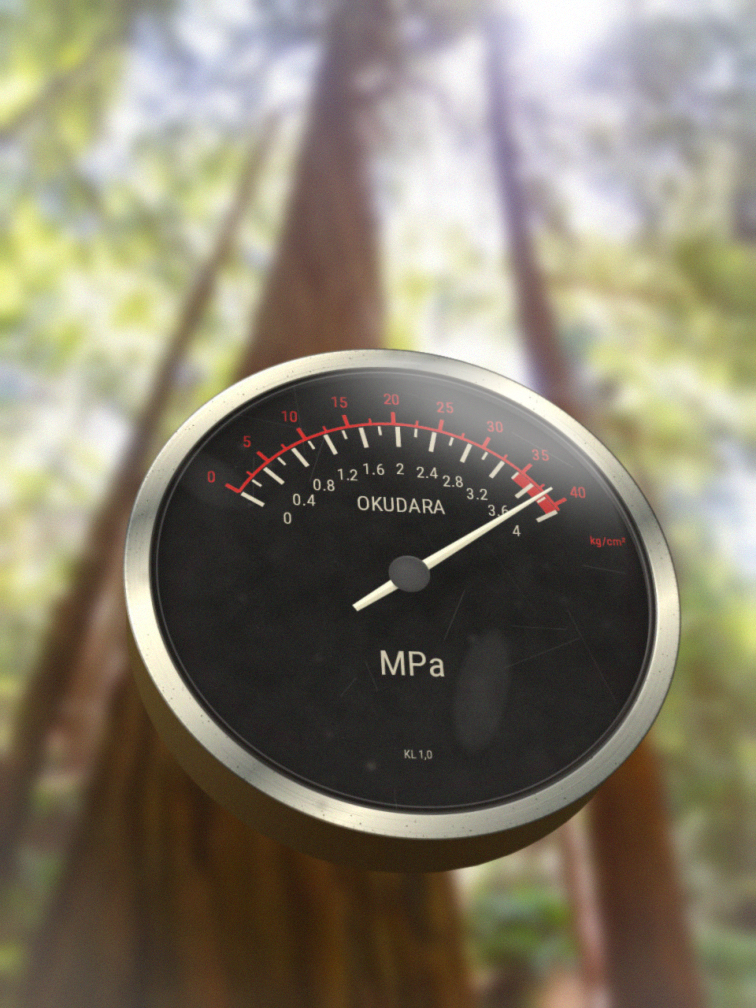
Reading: 3.8 MPa
